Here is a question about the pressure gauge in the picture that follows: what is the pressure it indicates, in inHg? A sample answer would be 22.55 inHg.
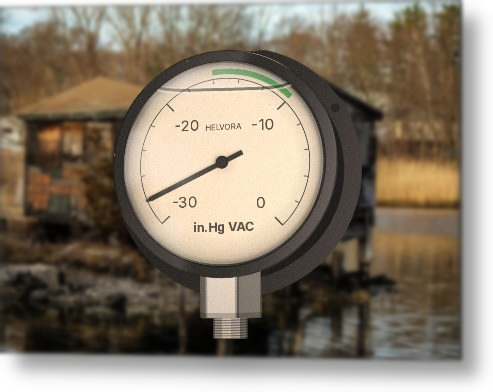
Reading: -28 inHg
